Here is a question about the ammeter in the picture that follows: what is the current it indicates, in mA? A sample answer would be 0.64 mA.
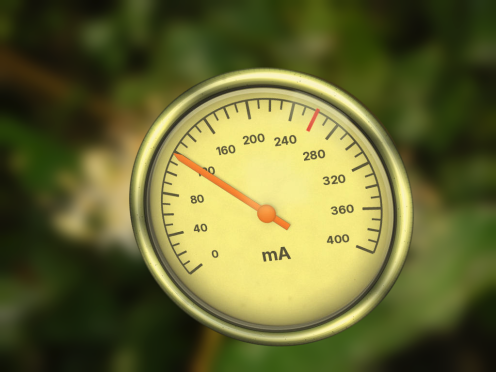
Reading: 120 mA
